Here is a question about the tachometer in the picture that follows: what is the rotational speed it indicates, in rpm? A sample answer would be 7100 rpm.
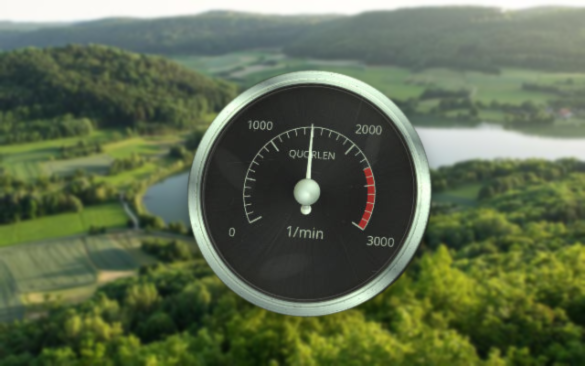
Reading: 1500 rpm
